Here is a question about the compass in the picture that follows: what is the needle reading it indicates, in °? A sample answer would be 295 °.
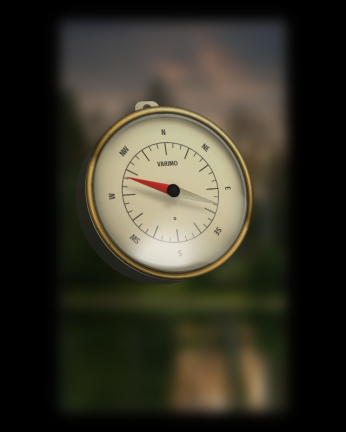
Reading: 290 °
